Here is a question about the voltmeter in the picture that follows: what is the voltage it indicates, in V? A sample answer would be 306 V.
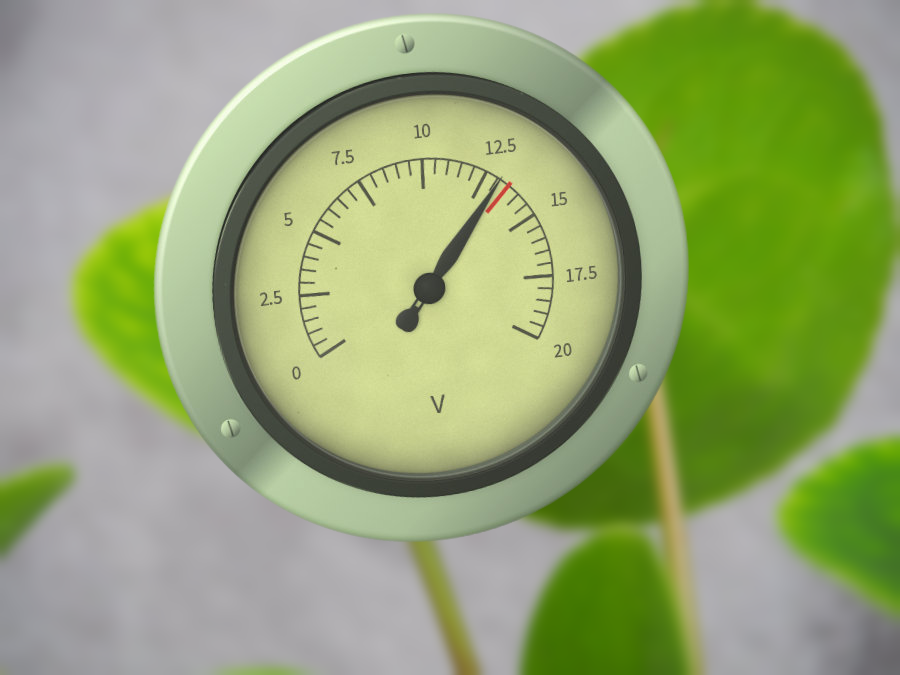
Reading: 13 V
